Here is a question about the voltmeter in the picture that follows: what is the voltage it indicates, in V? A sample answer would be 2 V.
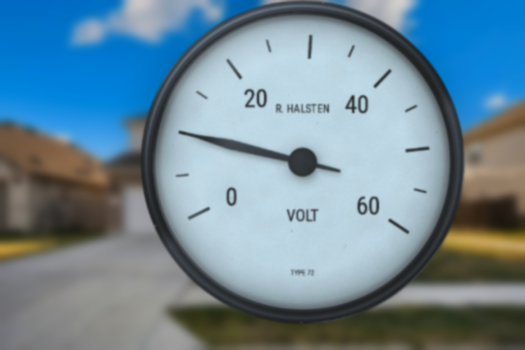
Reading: 10 V
